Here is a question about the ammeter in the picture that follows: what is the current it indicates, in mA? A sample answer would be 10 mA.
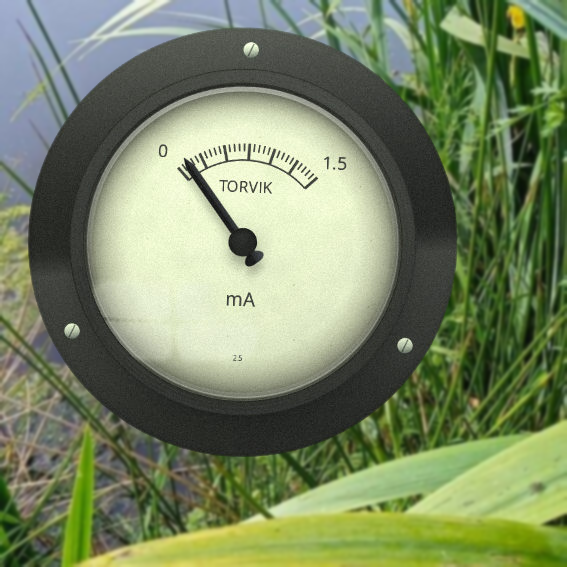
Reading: 0.1 mA
